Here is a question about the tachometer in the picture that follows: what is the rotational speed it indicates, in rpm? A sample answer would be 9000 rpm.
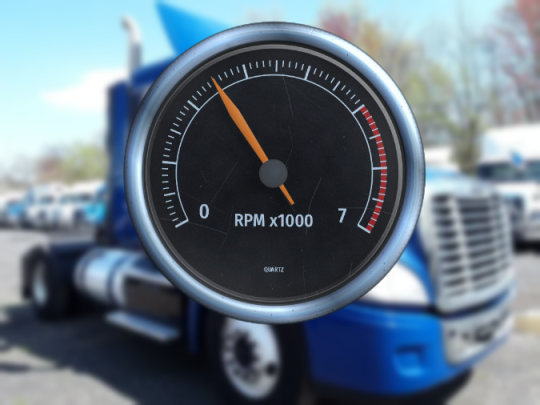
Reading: 2500 rpm
